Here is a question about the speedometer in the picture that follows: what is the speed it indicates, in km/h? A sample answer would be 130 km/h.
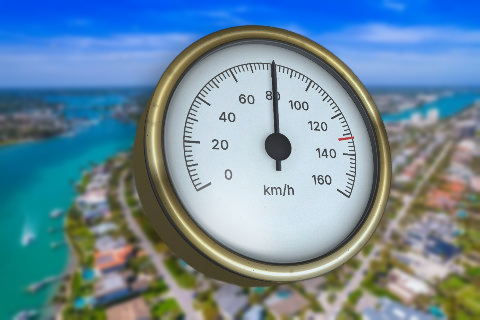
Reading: 80 km/h
